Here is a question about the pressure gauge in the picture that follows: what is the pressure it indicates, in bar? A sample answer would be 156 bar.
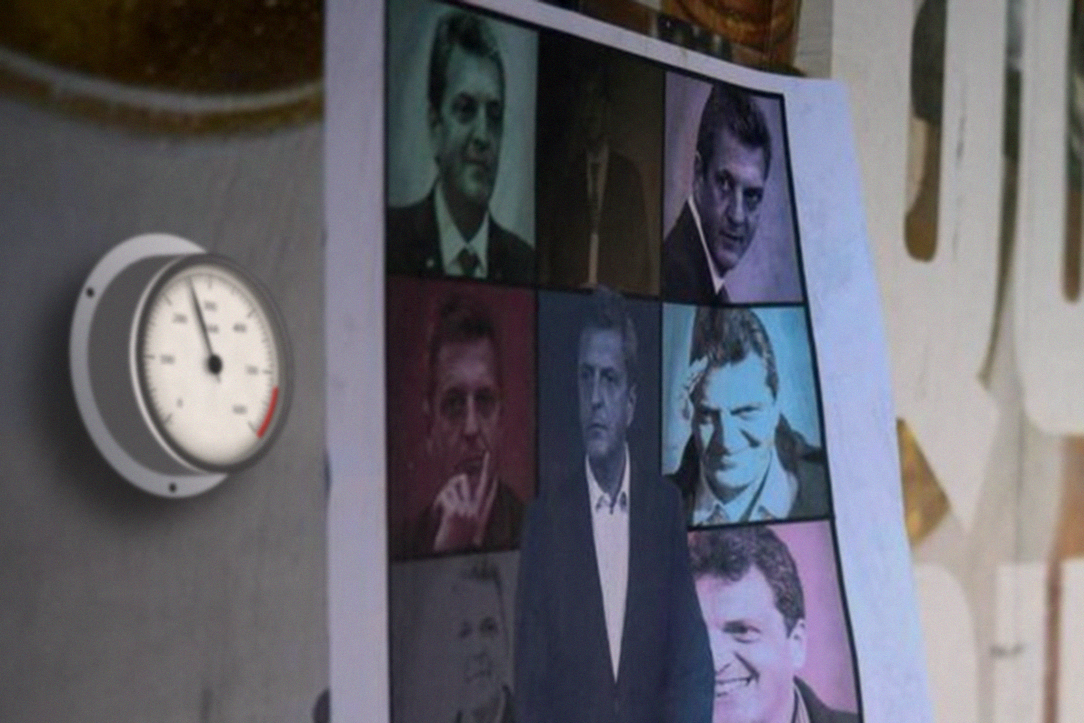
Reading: 250 bar
